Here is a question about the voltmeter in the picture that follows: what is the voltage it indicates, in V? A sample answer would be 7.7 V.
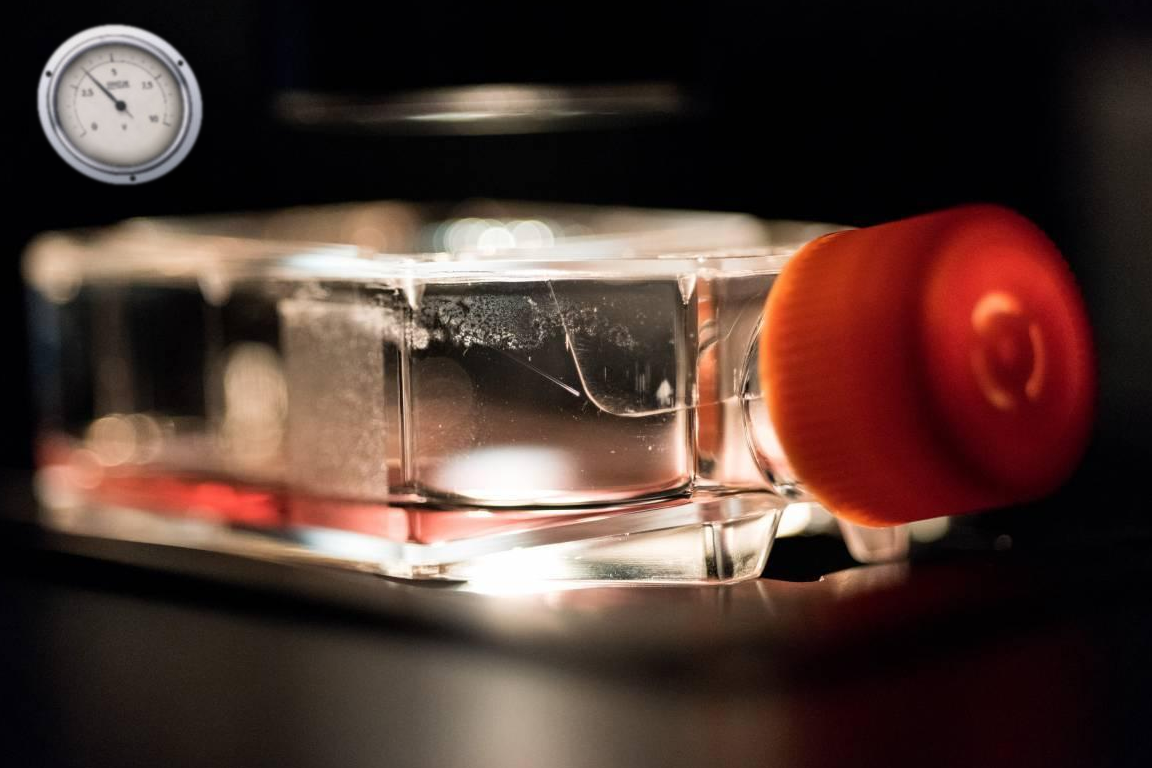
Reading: 3.5 V
